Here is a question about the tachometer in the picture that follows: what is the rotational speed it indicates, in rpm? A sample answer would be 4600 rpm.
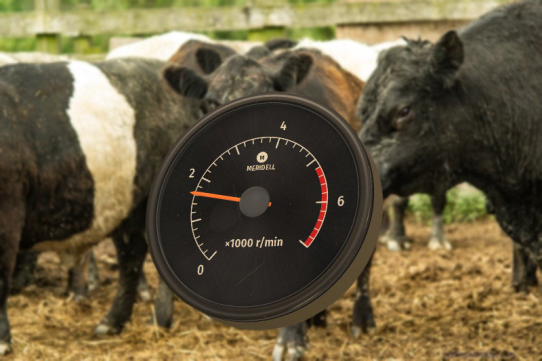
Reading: 1600 rpm
